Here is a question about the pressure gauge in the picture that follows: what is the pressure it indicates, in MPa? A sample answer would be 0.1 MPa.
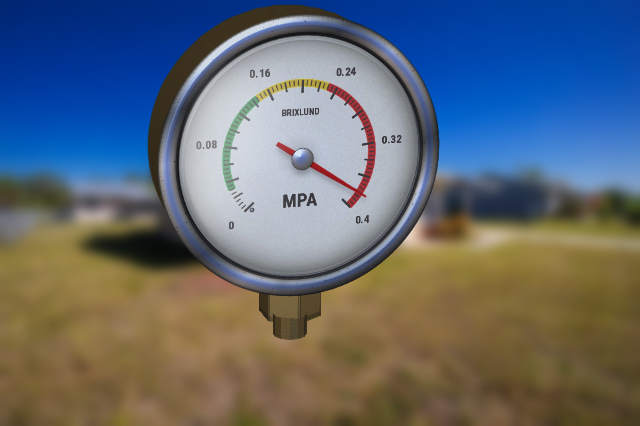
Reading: 0.38 MPa
